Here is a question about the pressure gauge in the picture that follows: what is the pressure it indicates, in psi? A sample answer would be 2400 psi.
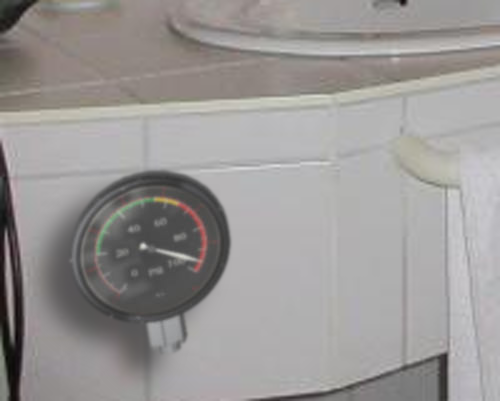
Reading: 95 psi
